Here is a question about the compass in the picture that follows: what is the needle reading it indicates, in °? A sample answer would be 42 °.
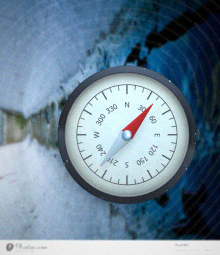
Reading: 40 °
